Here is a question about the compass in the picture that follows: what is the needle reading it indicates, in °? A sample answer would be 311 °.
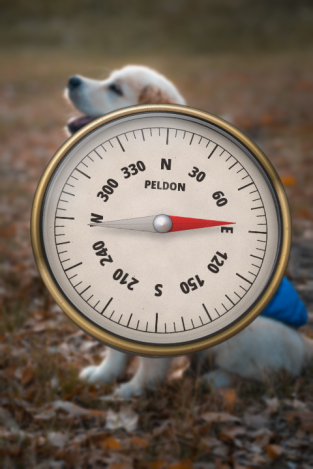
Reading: 85 °
